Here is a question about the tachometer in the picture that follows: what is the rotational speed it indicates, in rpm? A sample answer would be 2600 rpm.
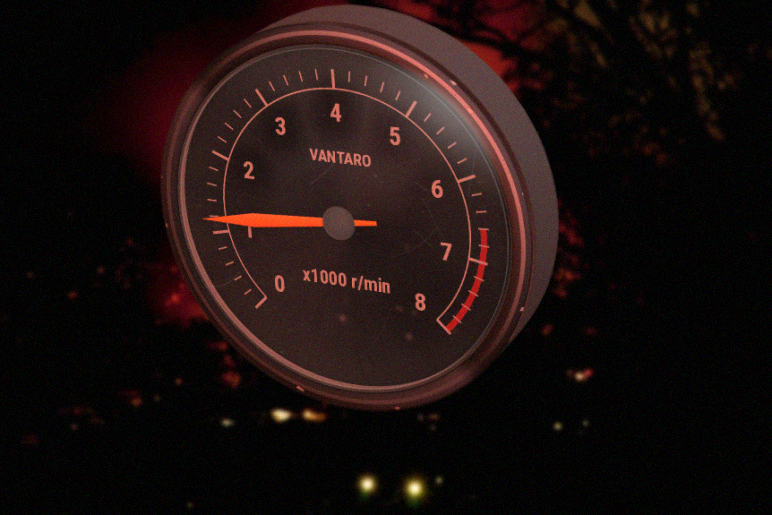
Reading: 1200 rpm
